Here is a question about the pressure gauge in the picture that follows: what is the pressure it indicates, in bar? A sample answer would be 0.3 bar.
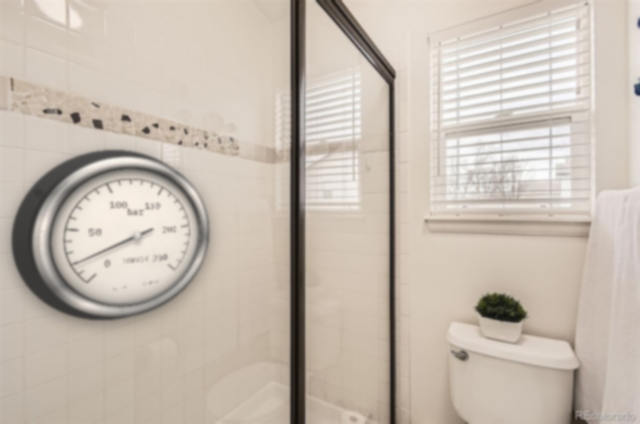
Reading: 20 bar
